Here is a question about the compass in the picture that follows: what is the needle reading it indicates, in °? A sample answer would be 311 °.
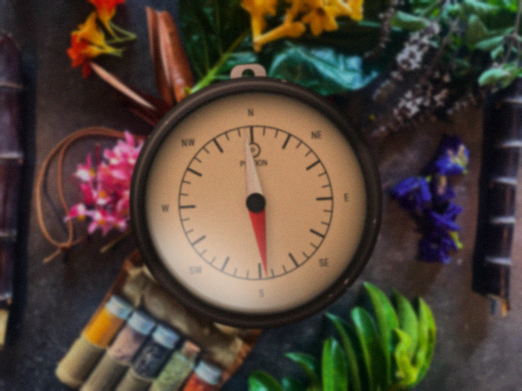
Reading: 175 °
